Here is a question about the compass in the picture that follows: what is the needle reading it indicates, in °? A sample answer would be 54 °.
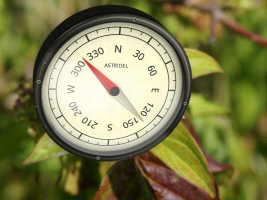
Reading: 315 °
